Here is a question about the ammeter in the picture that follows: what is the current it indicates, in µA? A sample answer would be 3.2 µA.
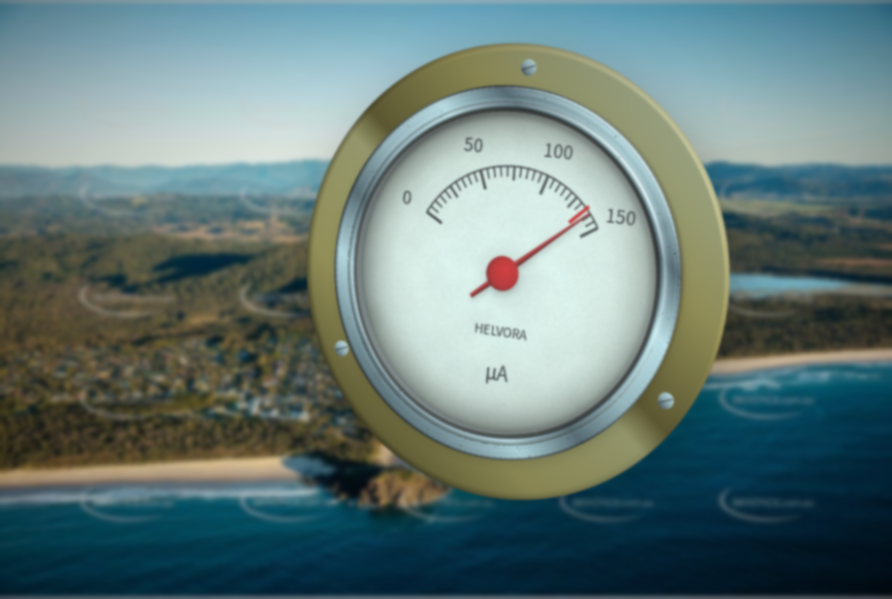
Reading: 140 µA
